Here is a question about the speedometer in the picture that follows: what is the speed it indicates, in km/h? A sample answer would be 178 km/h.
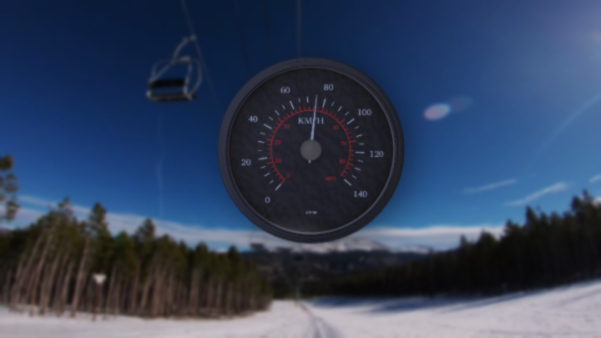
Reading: 75 km/h
